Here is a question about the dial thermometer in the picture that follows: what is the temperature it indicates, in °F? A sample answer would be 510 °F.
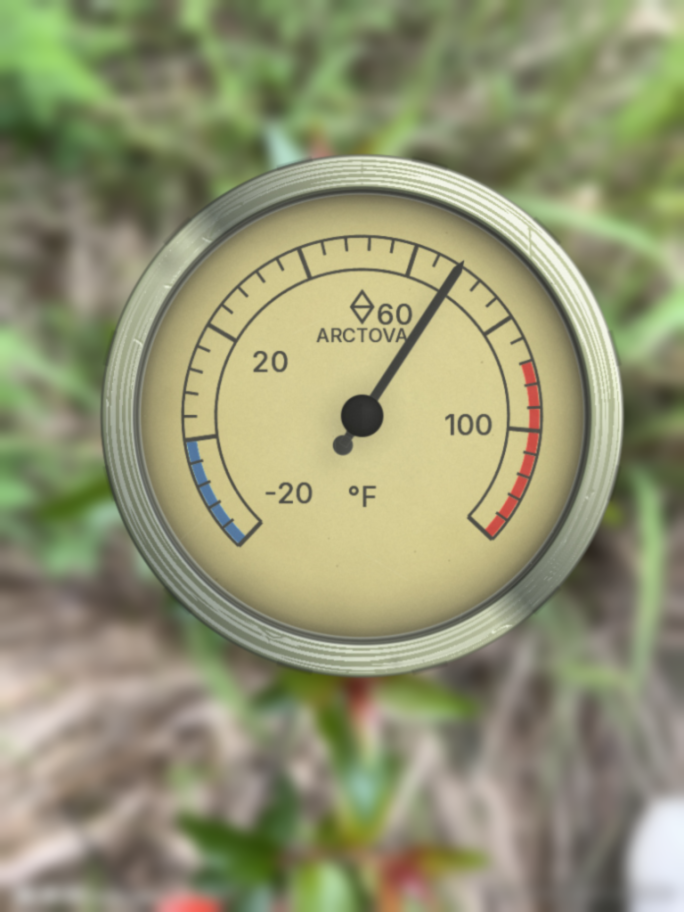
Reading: 68 °F
